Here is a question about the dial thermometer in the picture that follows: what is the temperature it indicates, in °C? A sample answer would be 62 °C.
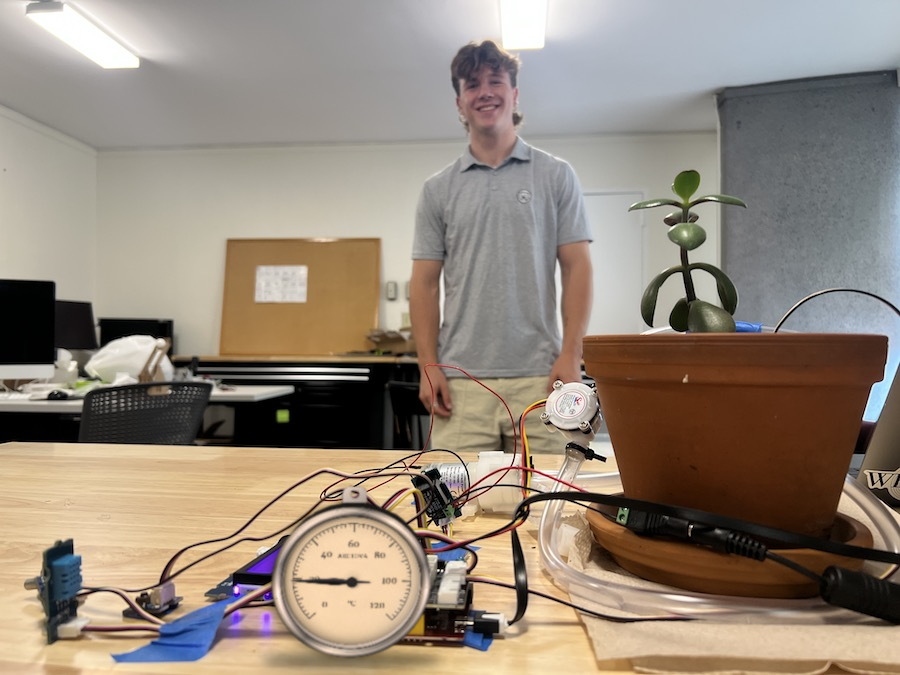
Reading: 20 °C
